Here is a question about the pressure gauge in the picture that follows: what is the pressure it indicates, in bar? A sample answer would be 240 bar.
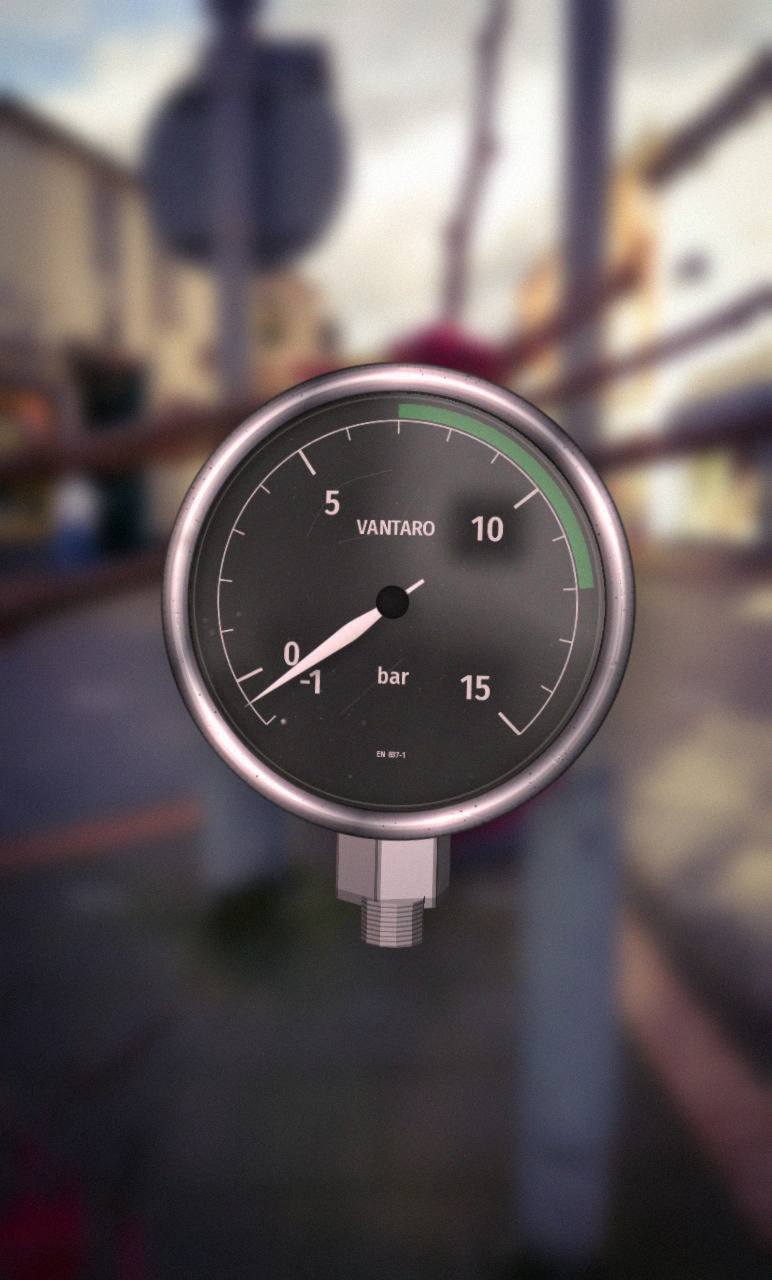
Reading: -0.5 bar
